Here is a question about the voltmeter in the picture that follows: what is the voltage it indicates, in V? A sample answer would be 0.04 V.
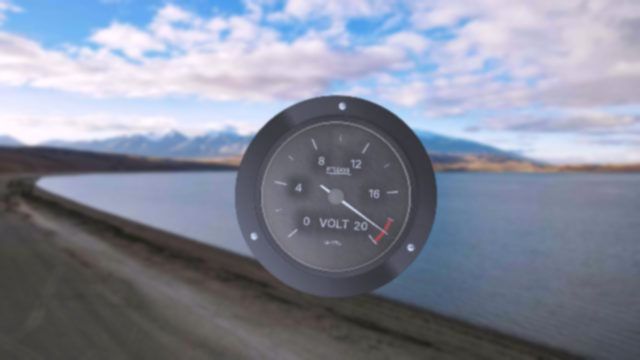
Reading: 19 V
